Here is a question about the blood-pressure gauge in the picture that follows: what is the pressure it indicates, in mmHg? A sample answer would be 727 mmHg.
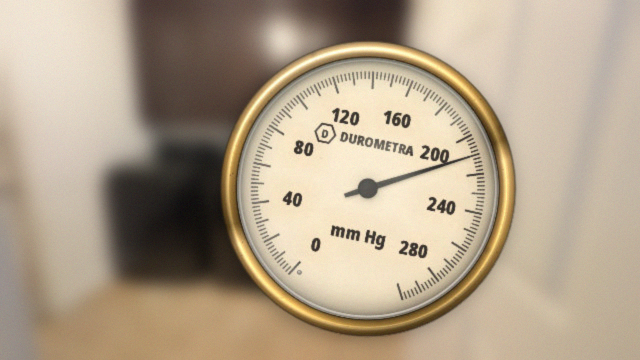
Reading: 210 mmHg
